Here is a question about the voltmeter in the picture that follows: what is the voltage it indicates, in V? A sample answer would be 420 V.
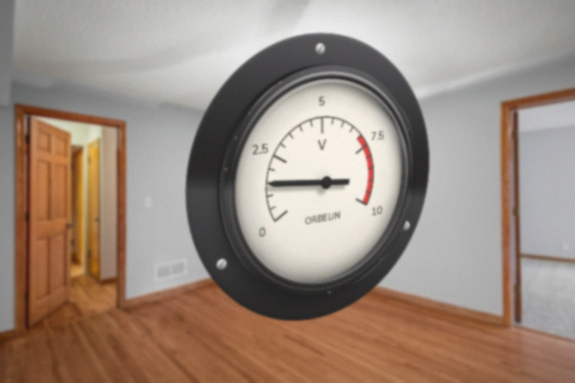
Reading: 1.5 V
